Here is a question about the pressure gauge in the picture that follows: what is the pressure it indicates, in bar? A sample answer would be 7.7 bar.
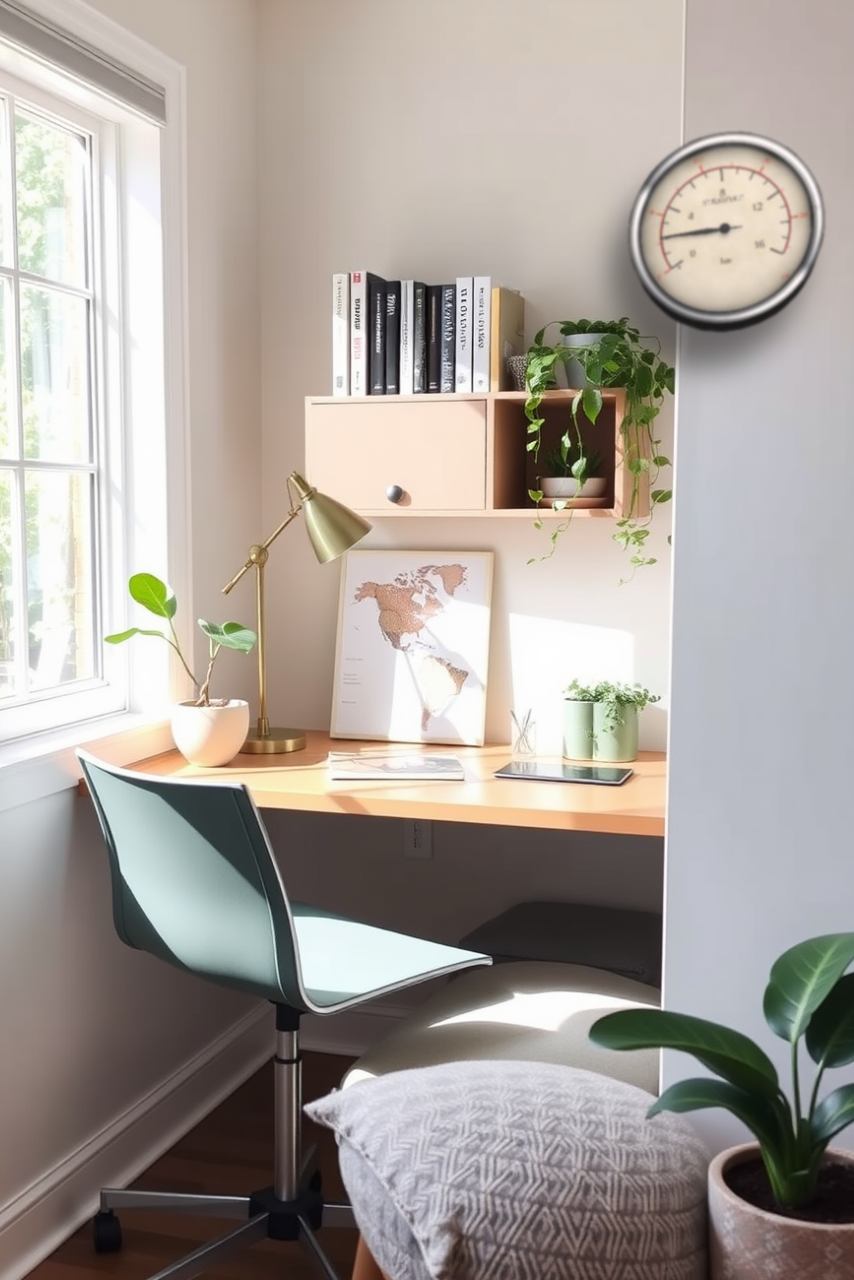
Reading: 2 bar
